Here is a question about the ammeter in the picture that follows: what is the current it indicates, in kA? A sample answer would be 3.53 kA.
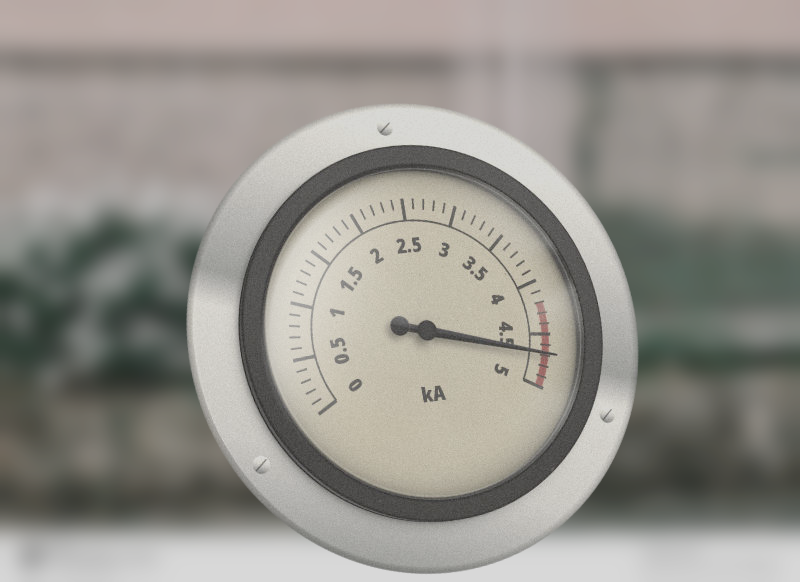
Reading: 4.7 kA
